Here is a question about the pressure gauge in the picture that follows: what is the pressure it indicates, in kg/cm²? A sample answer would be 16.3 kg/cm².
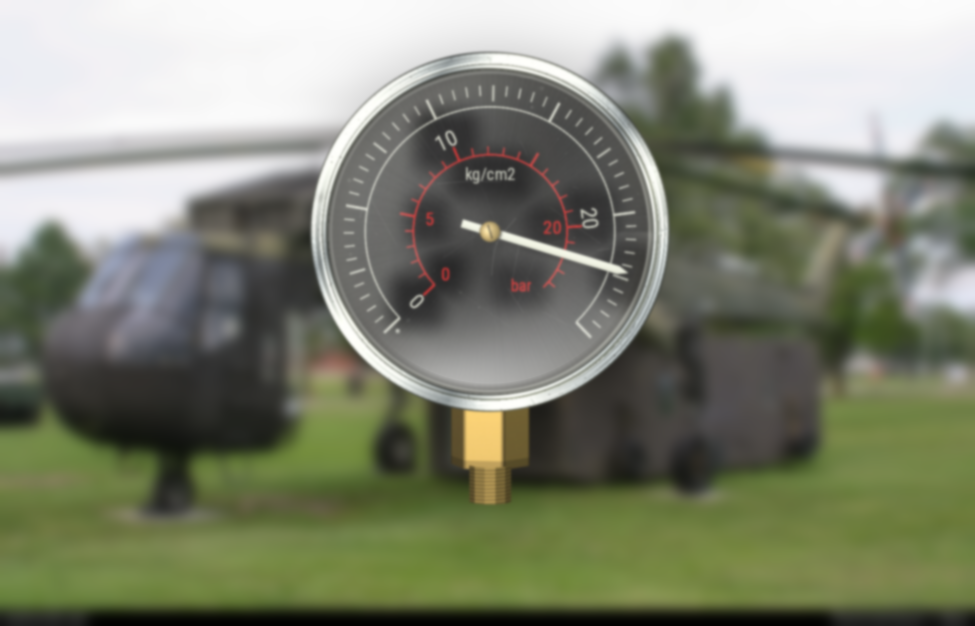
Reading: 22.25 kg/cm²
